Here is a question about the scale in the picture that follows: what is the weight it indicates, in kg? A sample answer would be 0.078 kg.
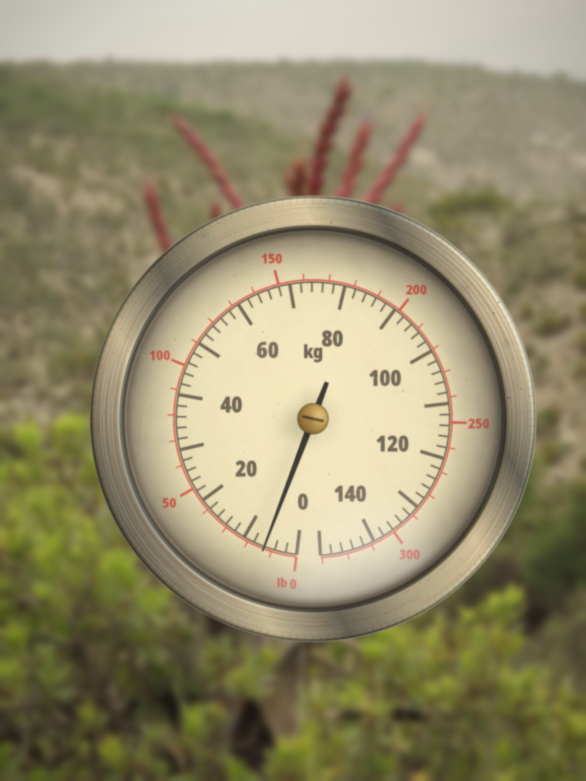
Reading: 6 kg
